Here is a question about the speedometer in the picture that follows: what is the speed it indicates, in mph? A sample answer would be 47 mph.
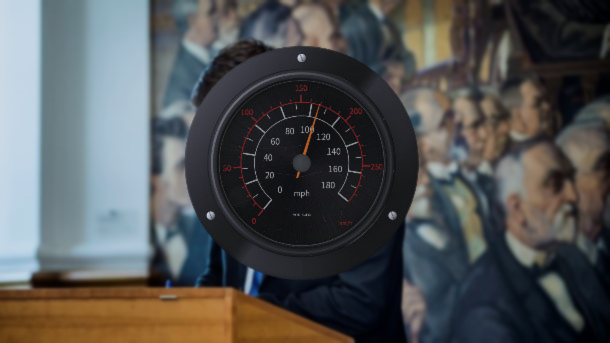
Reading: 105 mph
